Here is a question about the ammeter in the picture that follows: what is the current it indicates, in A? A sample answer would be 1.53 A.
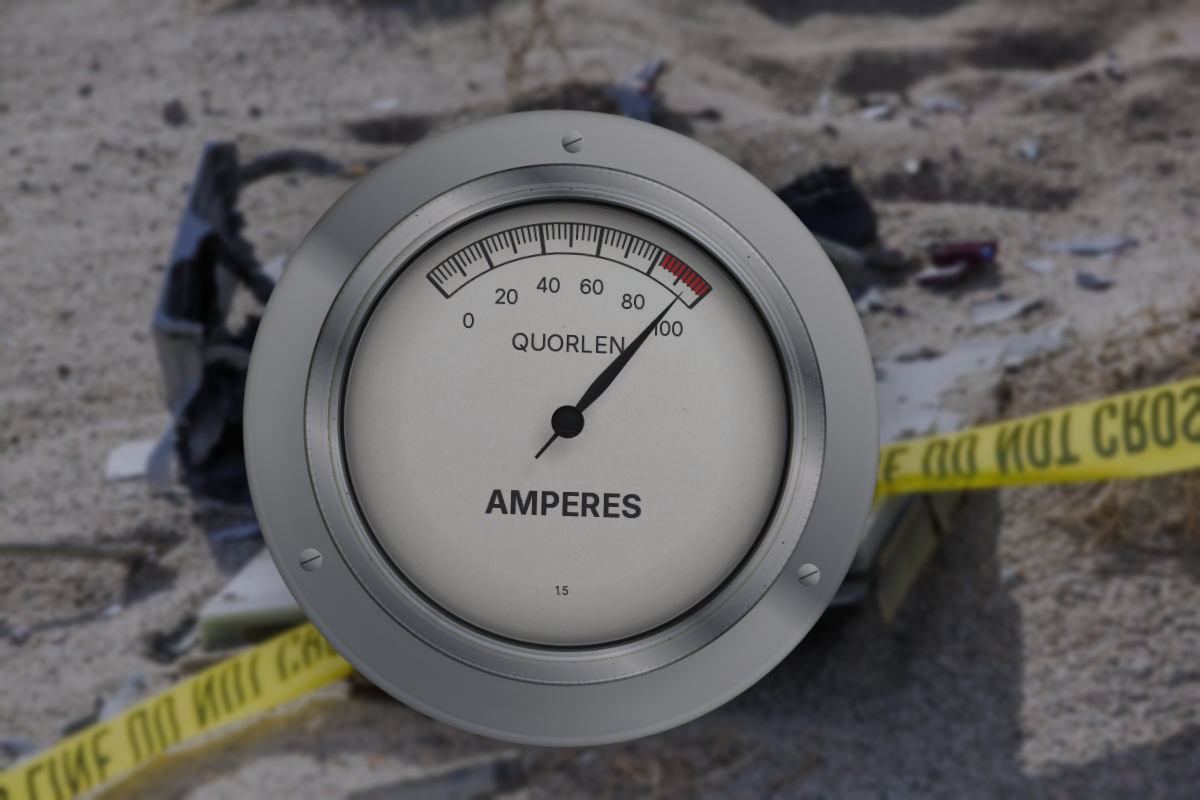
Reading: 94 A
